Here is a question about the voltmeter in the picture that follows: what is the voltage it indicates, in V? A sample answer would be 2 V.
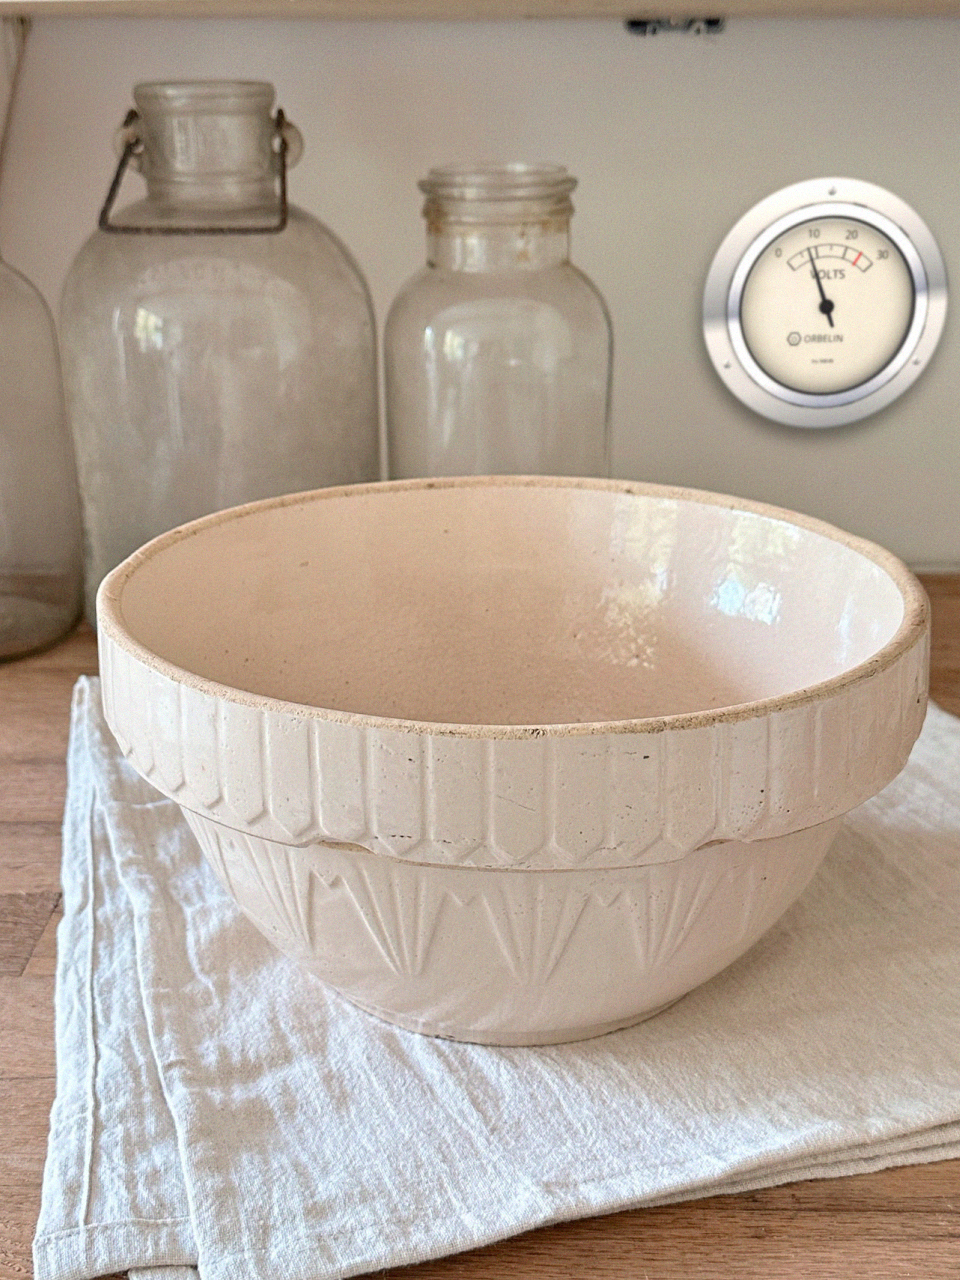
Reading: 7.5 V
